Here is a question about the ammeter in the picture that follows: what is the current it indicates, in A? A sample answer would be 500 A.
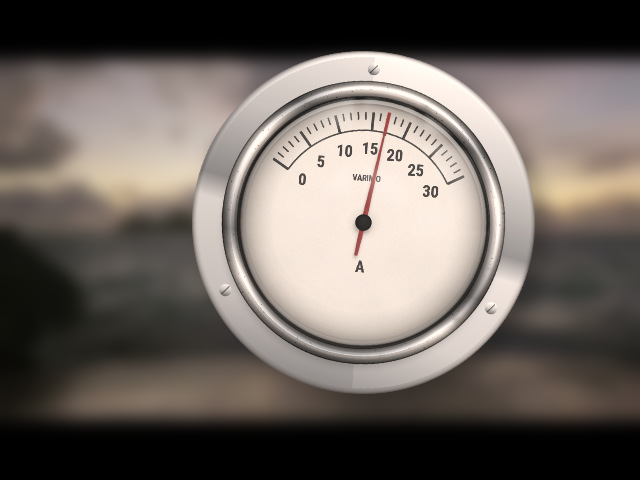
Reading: 17 A
